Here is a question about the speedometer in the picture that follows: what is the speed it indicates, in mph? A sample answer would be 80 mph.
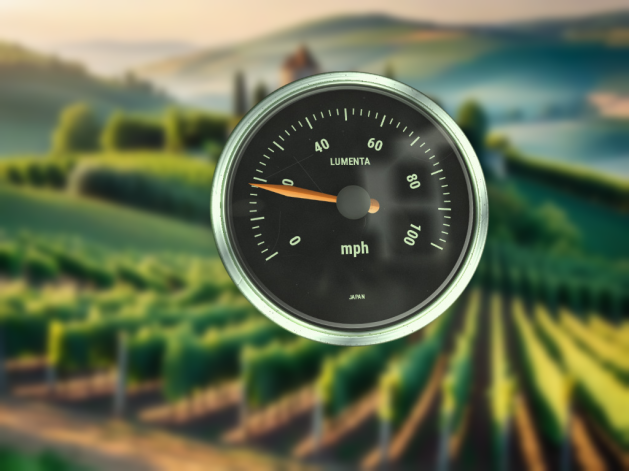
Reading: 18 mph
